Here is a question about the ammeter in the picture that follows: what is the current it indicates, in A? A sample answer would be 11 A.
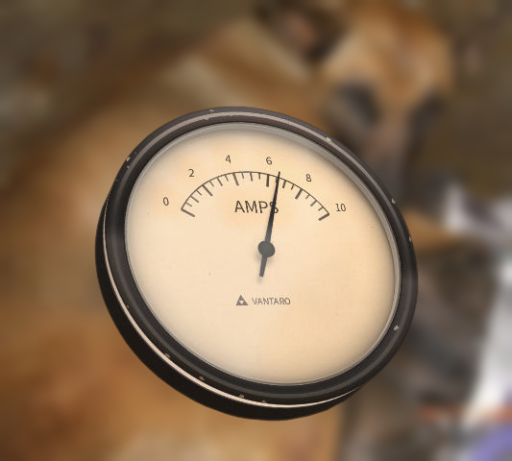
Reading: 6.5 A
